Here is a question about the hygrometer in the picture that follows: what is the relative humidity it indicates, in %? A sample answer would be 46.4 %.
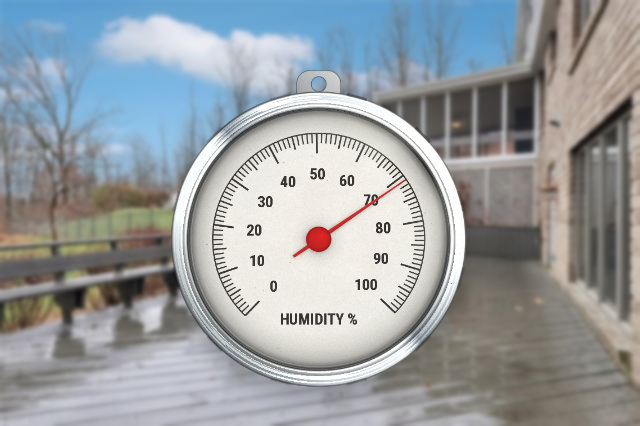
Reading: 71 %
